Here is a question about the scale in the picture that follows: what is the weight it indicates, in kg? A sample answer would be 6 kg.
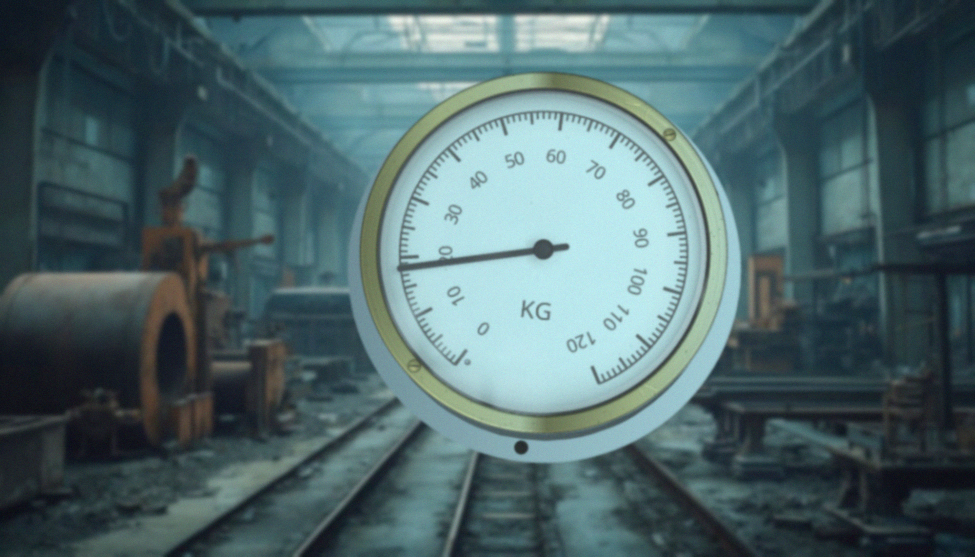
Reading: 18 kg
